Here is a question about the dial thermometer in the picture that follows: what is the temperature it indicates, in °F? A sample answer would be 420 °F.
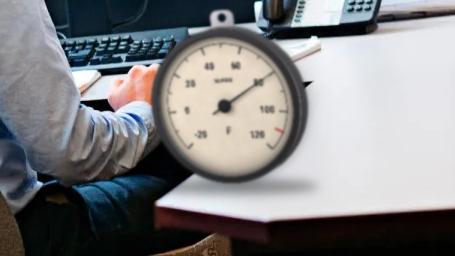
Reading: 80 °F
